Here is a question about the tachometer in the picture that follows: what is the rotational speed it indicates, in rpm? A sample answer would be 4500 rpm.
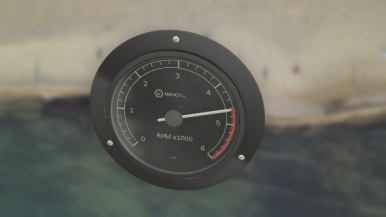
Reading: 4600 rpm
